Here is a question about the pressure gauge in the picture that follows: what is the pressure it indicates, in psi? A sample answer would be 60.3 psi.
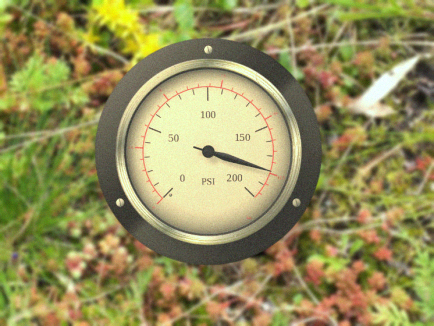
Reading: 180 psi
